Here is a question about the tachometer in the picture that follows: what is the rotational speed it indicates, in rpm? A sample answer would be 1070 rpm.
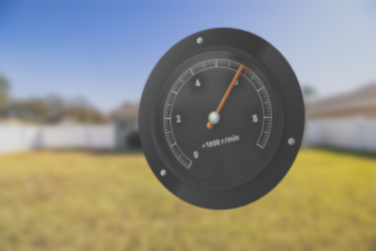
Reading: 6000 rpm
